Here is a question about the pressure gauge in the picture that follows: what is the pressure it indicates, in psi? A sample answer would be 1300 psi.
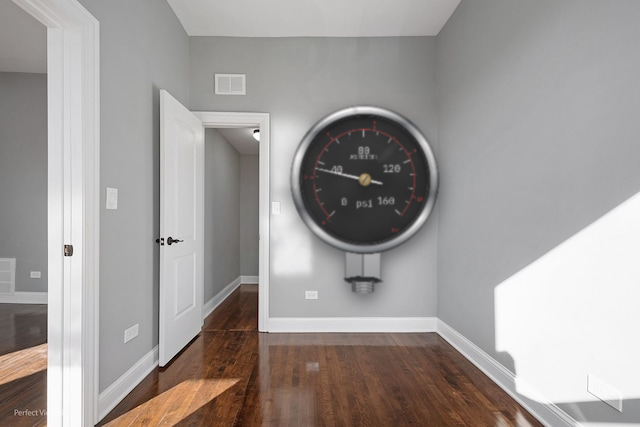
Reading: 35 psi
